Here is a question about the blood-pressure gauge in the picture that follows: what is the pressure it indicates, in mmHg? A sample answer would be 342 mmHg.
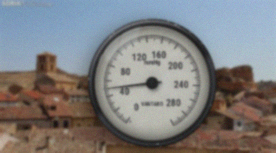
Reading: 50 mmHg
